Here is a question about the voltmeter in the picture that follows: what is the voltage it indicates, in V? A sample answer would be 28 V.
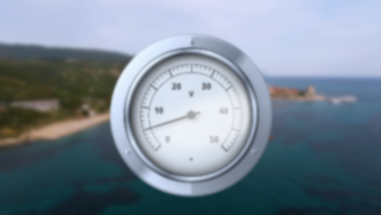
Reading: 5 V
